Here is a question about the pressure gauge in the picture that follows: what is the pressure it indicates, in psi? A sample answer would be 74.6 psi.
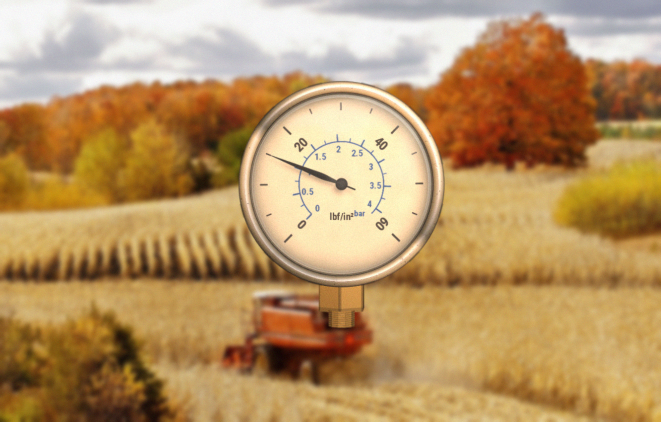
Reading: 15 psi
